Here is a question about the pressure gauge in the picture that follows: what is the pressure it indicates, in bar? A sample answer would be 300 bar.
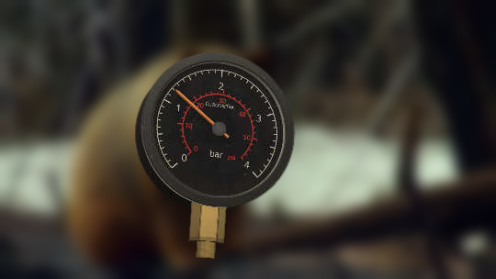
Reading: 1.2 bar
